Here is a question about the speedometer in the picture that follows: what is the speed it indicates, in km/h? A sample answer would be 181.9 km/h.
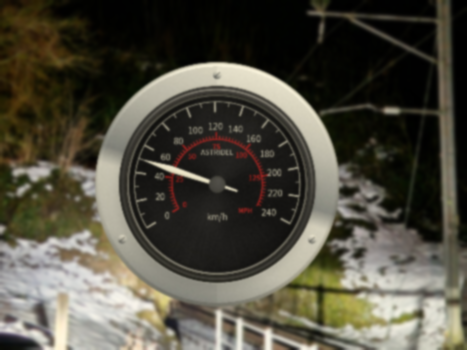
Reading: 50 km/h
